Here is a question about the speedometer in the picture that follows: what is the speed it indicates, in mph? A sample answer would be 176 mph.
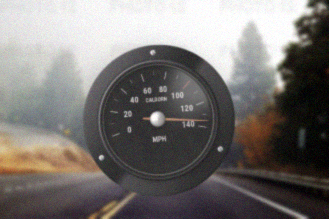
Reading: 135 mph
